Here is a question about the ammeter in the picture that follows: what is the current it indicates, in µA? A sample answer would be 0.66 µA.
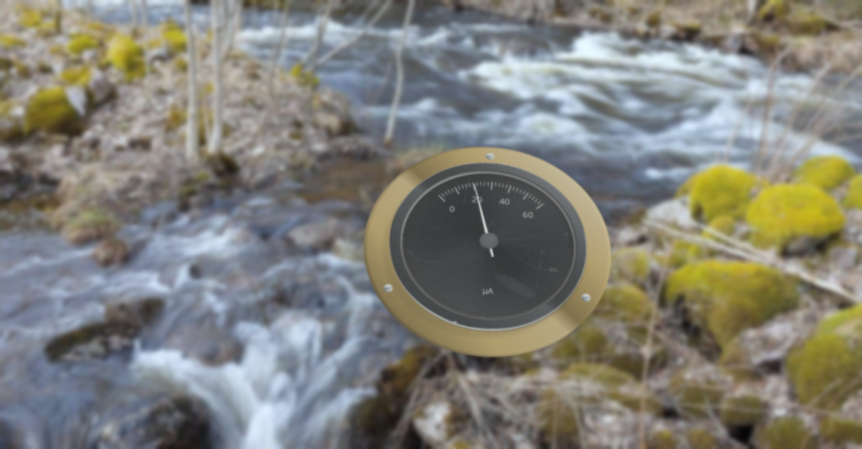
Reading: 20 µA
